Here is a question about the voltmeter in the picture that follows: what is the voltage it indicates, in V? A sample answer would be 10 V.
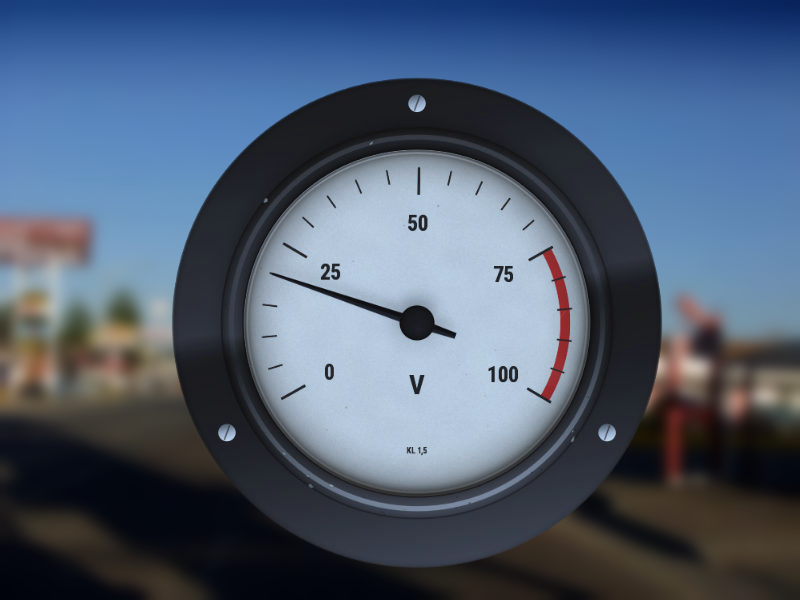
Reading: 20 V
